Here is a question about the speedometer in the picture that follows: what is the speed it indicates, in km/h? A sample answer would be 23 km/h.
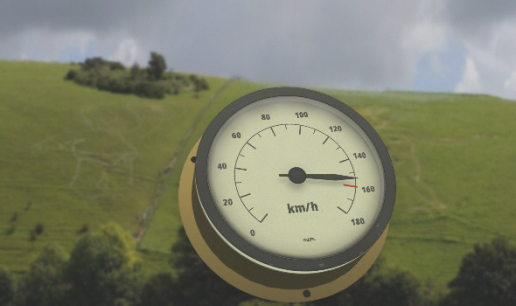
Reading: 155 km/h
